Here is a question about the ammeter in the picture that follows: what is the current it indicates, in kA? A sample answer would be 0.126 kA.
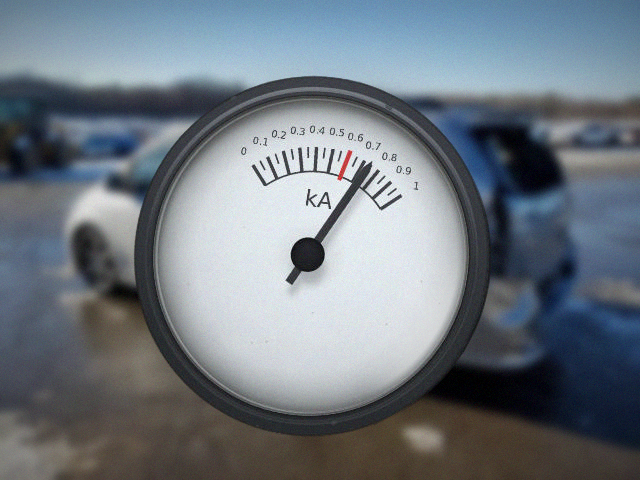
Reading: 0.75 kA
